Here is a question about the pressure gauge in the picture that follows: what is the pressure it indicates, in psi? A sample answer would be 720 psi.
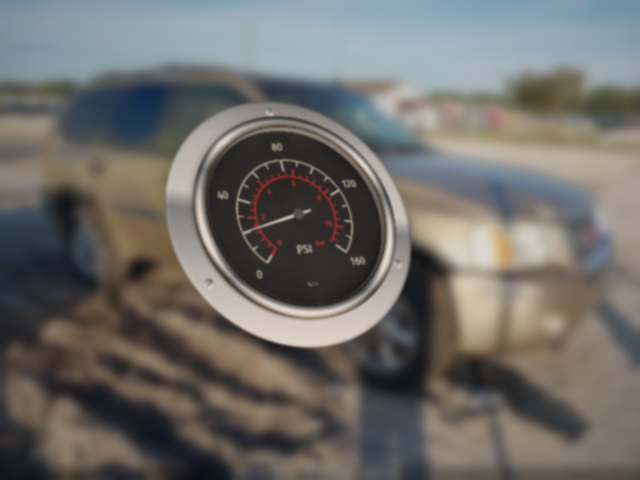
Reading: 20 psi
